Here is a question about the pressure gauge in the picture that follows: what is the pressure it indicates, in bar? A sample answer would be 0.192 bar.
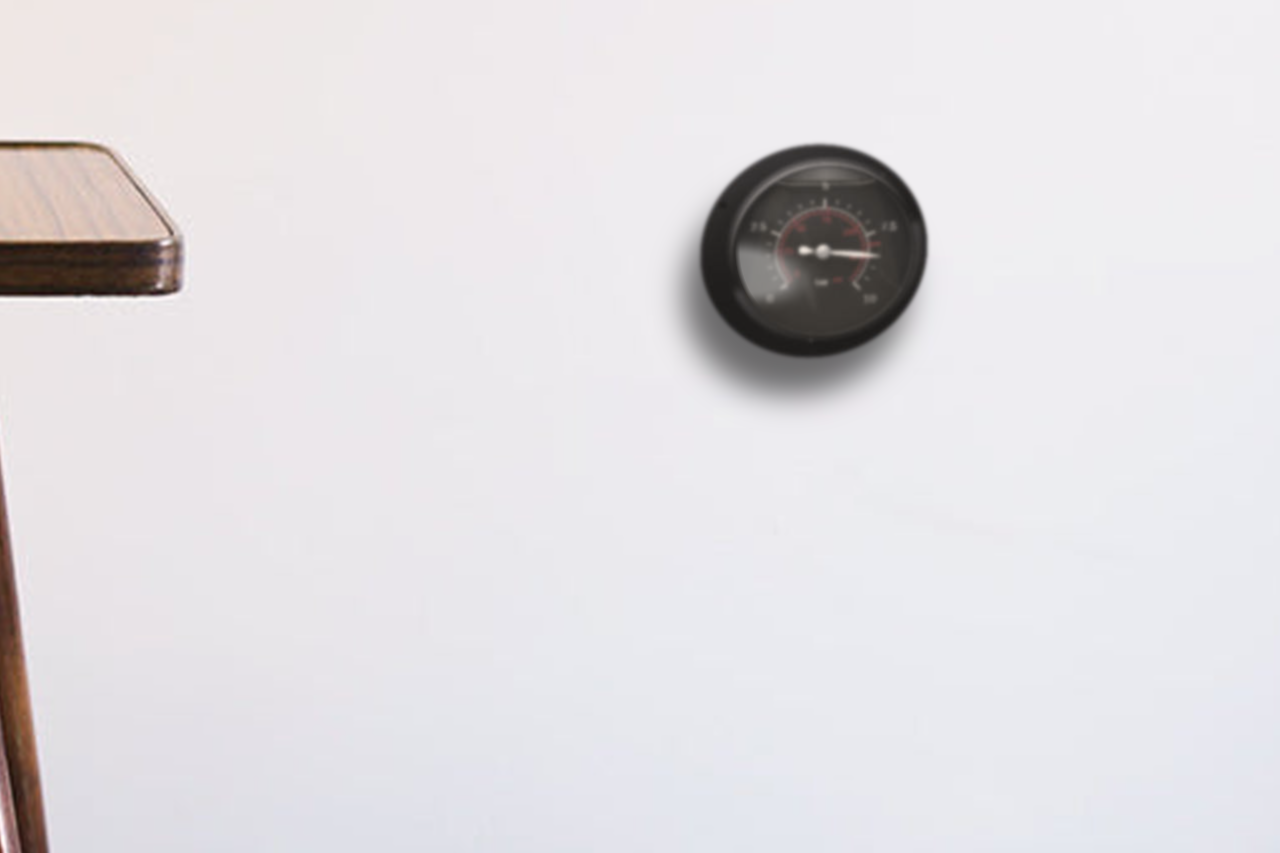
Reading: 8.5 bar
